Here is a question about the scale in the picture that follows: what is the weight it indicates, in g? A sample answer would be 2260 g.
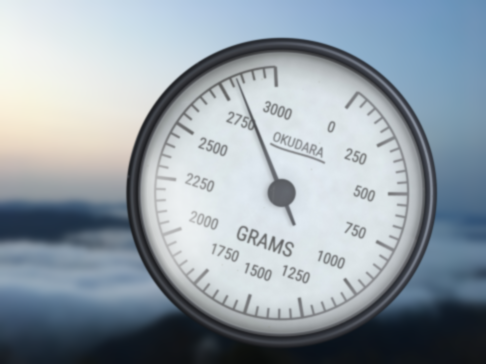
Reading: 2825 g
